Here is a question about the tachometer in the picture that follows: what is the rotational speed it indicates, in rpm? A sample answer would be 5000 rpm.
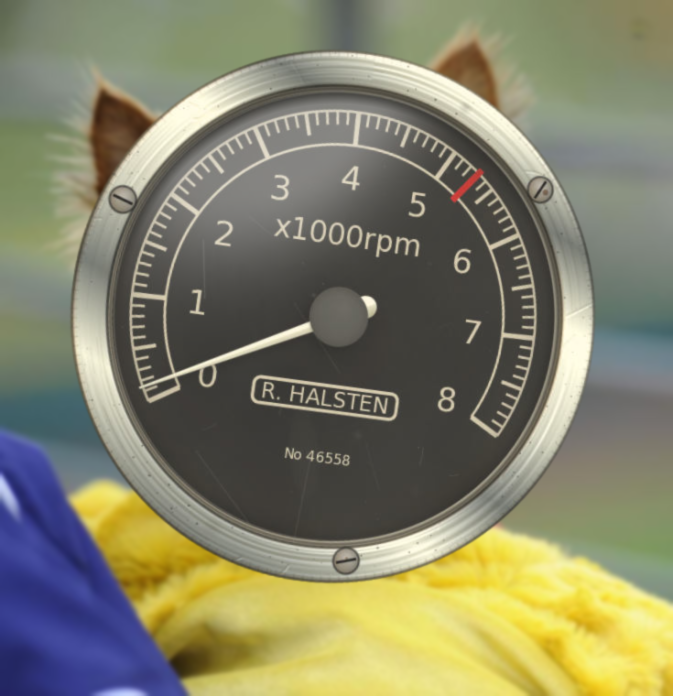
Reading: 150 rpm
